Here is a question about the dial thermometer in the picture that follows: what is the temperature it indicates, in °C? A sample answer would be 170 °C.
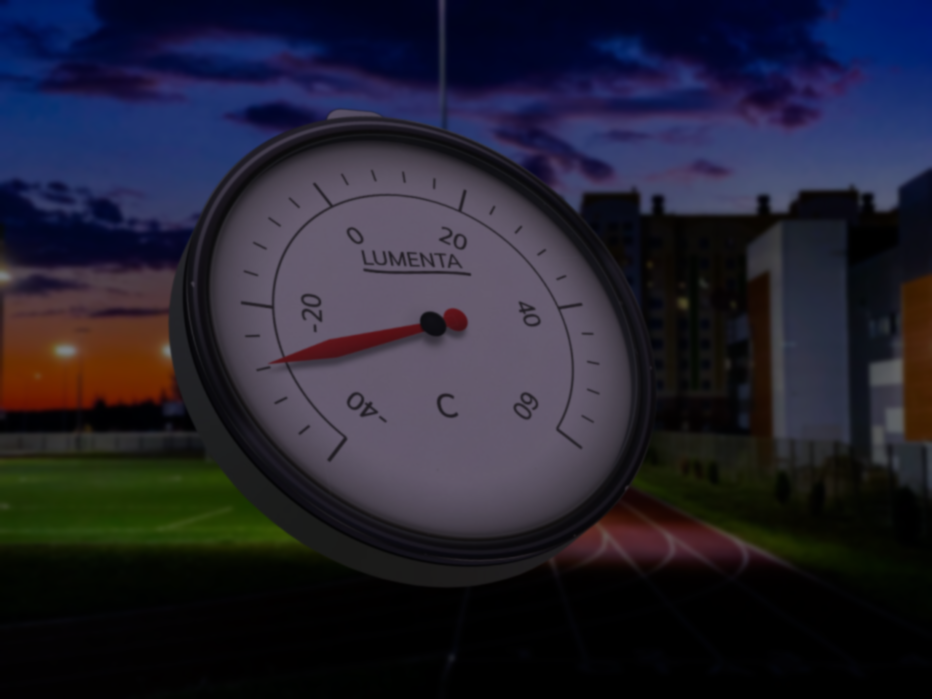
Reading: -28 °C
